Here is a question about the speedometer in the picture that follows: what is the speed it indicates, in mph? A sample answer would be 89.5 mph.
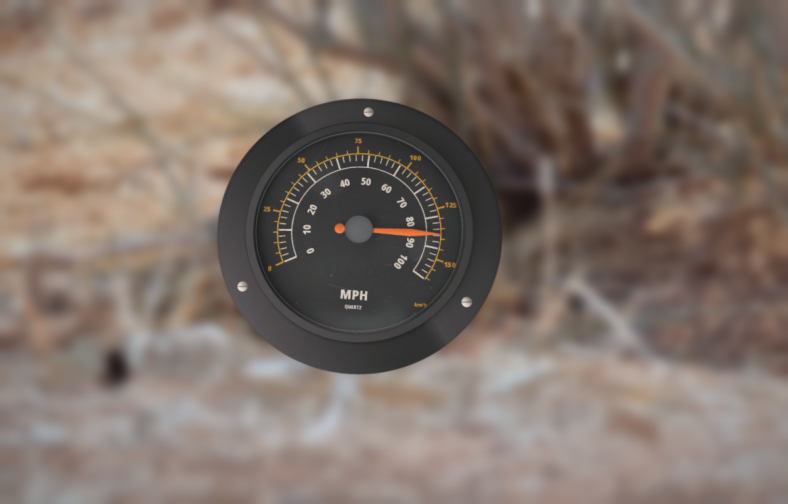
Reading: 86 mph
